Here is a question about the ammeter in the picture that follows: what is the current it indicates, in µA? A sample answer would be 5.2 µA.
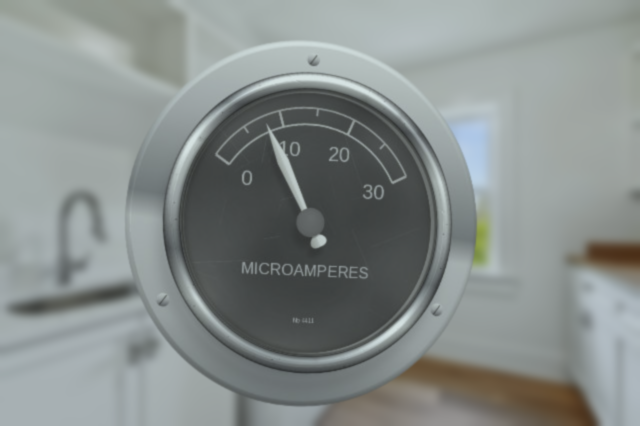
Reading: 7.5 µA
